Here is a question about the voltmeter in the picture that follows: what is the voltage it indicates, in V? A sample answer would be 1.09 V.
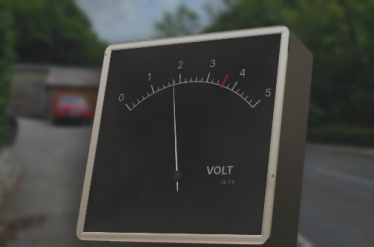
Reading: 1.8 V
